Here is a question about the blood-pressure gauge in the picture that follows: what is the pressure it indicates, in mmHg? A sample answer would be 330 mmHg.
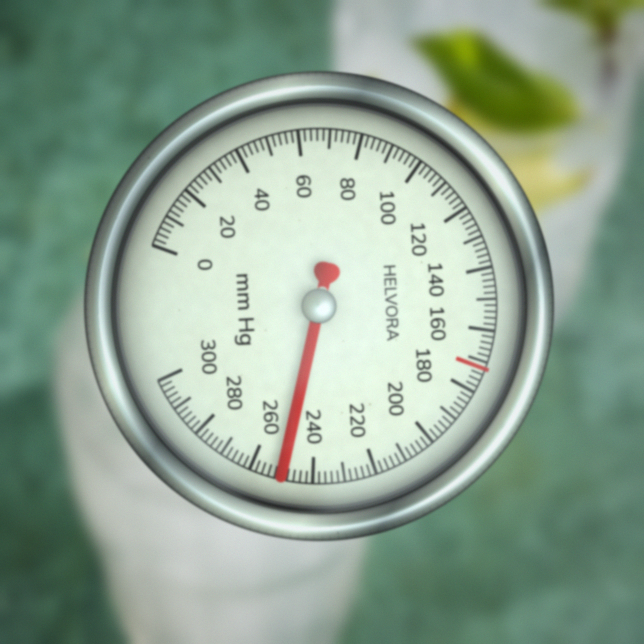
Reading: 250 mmHg
